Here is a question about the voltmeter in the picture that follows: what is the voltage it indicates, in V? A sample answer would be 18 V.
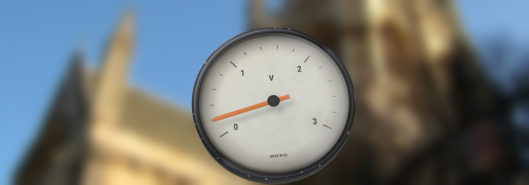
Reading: 0.2 V
